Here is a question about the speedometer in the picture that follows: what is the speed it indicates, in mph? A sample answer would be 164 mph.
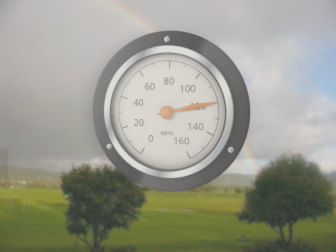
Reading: 120 mph
